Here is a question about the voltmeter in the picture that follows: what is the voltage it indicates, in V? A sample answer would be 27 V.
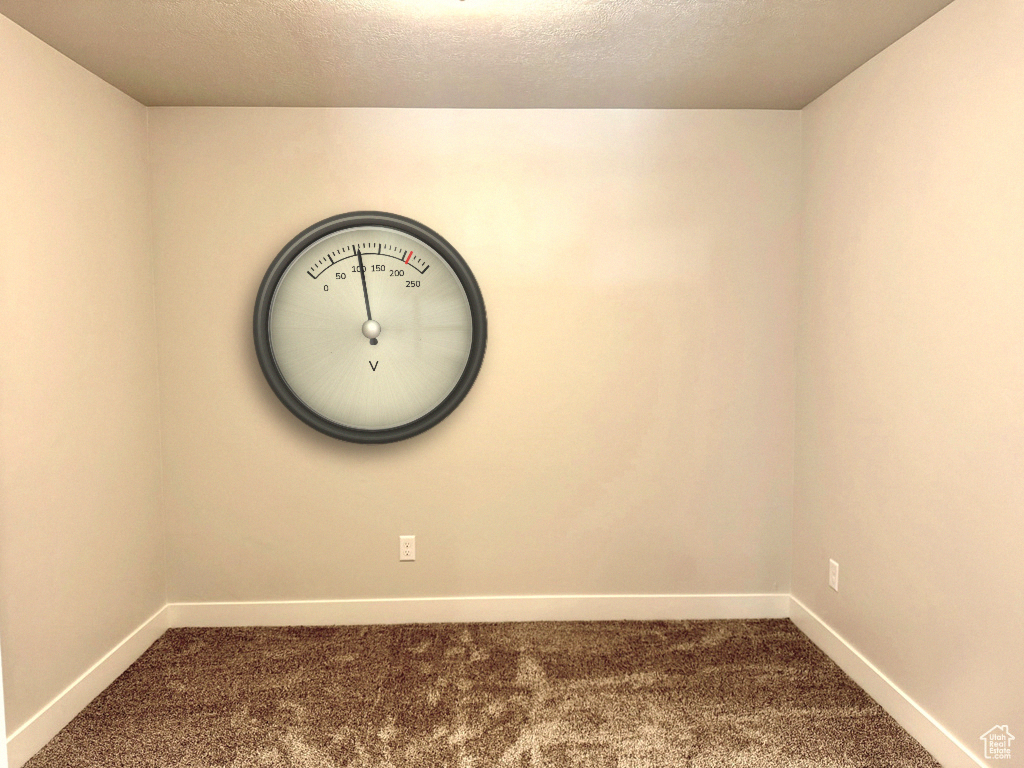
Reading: 110 V
